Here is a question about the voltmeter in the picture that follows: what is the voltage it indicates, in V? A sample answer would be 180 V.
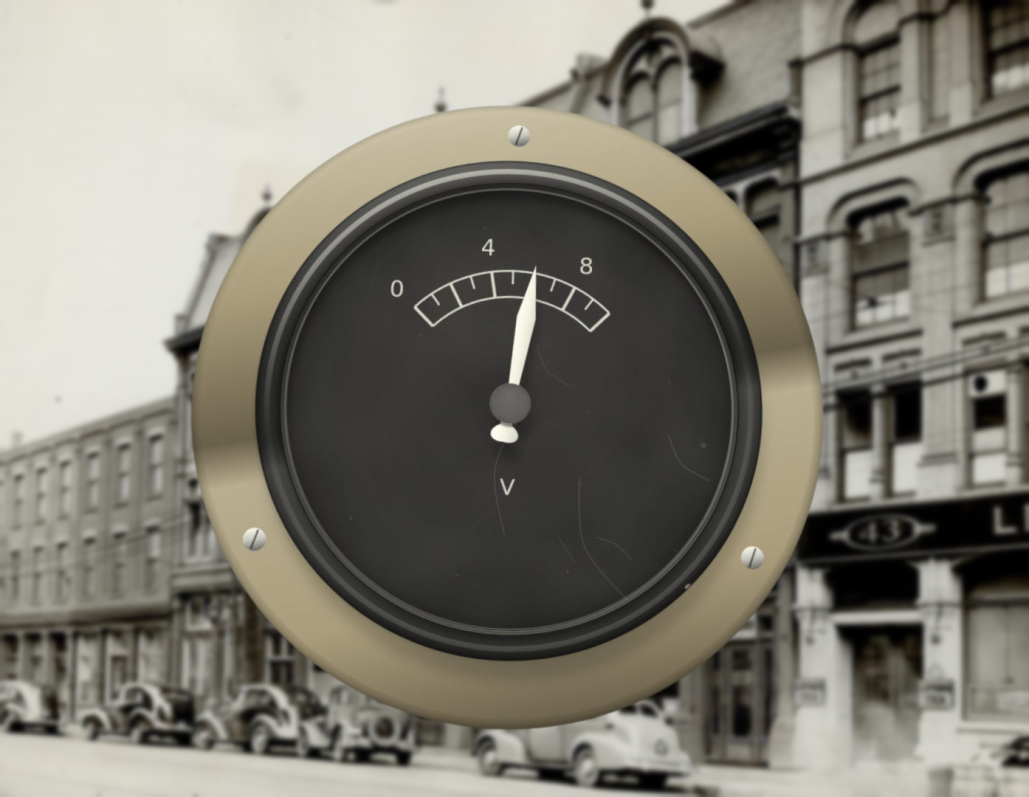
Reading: 6 V
